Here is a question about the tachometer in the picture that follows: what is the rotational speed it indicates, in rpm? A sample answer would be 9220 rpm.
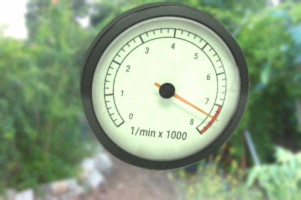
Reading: 7400 rpm
